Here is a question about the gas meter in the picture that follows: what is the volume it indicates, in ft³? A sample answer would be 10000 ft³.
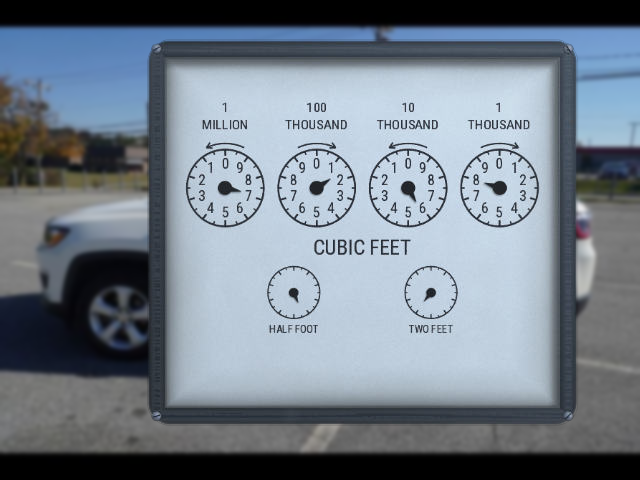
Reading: 715800 ft³
